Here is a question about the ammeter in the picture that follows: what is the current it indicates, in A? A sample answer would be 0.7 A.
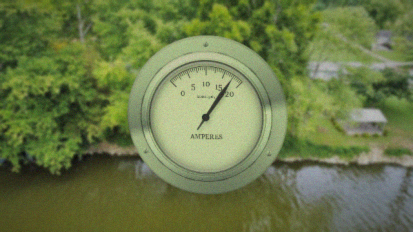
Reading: 17.5 A
